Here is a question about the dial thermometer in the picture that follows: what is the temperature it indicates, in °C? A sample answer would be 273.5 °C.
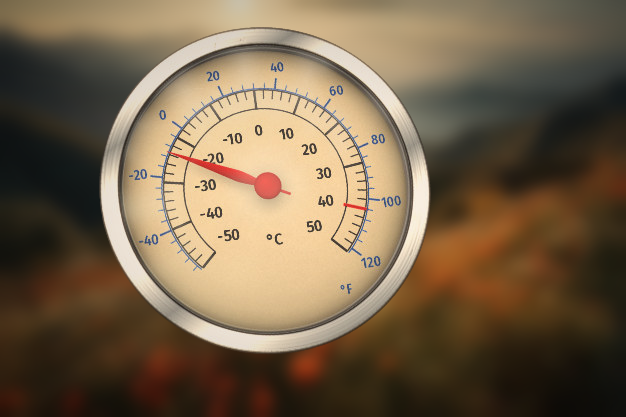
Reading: -24 °C
